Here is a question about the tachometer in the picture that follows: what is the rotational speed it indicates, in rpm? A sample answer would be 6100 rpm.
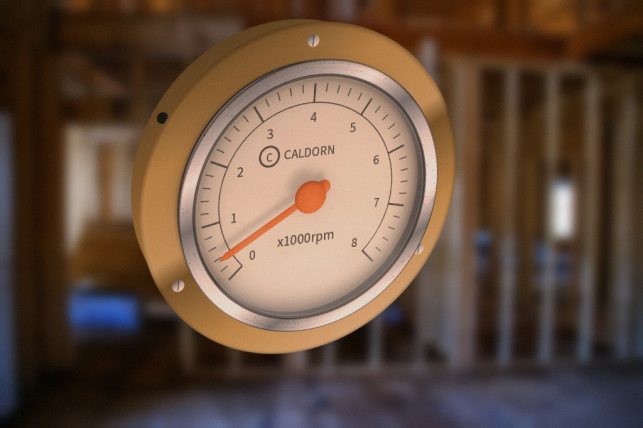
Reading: 400 rpm
